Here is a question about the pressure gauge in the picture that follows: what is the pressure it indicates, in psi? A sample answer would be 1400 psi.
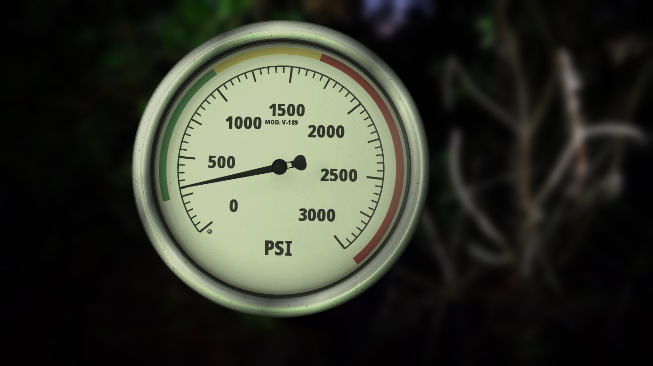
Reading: 300 psi
